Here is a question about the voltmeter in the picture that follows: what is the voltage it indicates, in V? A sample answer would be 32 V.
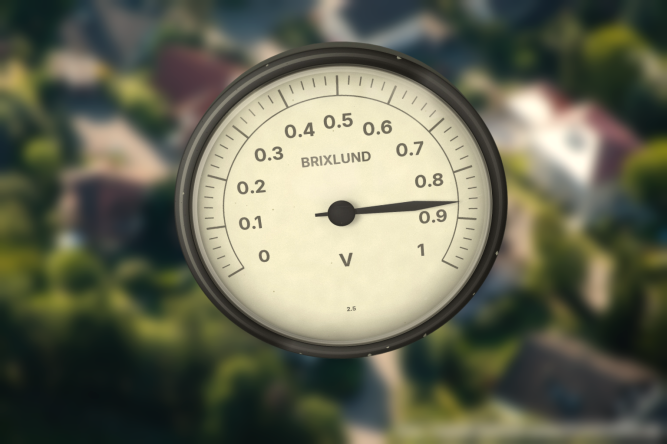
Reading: 0.86 V
